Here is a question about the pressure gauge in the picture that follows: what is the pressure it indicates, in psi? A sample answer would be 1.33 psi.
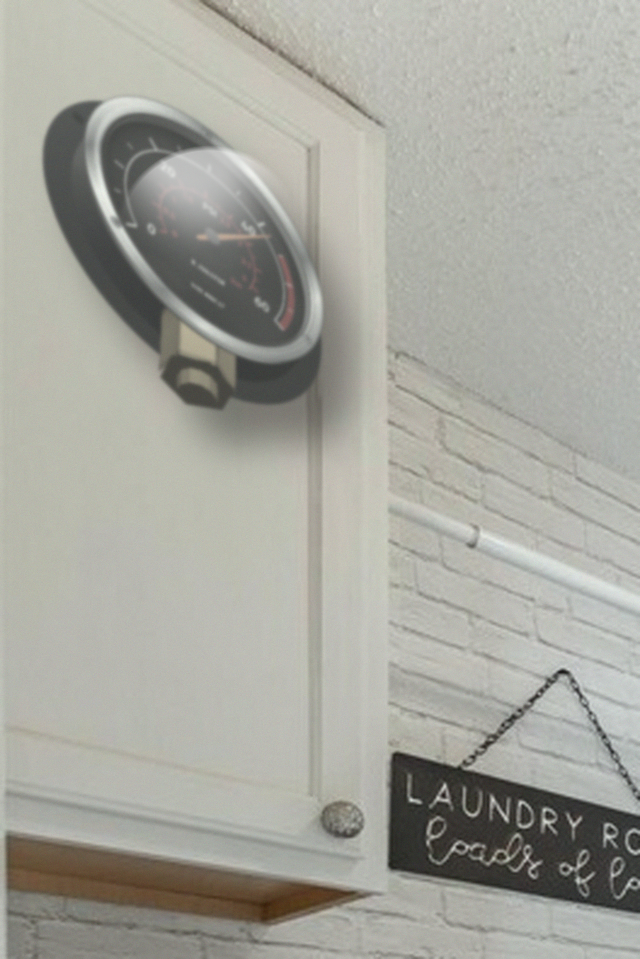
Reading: 42.5 psi
